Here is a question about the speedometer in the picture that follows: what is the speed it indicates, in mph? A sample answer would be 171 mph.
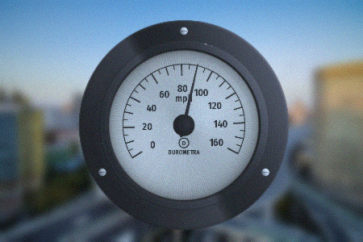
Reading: 90 mph
